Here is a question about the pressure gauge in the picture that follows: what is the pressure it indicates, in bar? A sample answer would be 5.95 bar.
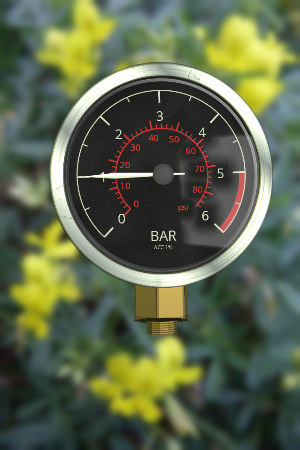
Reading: 1 bar
